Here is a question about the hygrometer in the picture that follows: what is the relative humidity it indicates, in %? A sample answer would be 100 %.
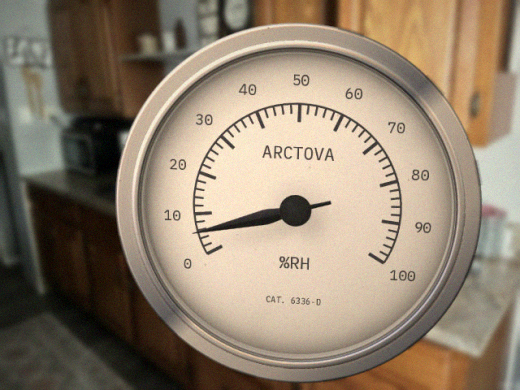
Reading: 6 %
